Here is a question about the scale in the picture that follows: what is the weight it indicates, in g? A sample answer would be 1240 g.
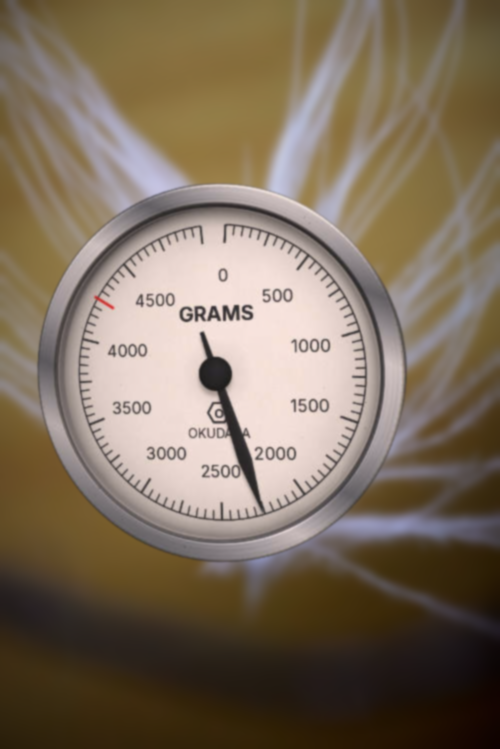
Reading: 2250 g
